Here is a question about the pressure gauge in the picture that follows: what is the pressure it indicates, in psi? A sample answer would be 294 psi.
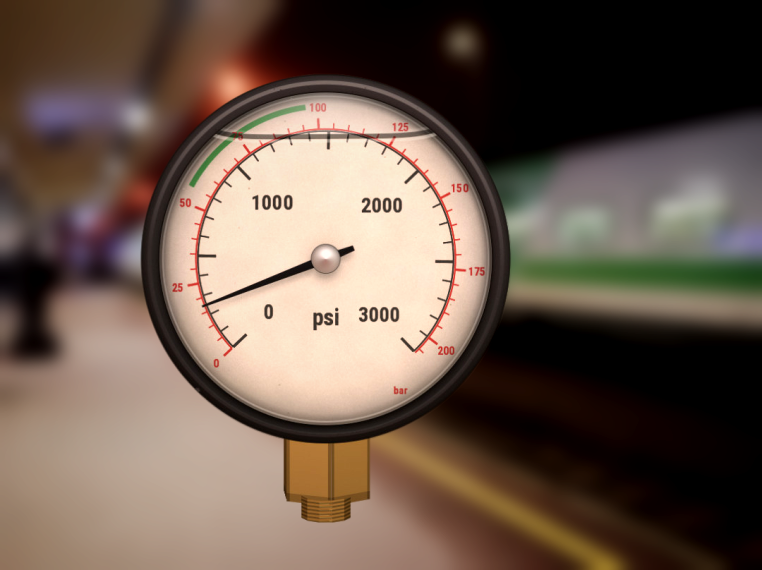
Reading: 250 psi
